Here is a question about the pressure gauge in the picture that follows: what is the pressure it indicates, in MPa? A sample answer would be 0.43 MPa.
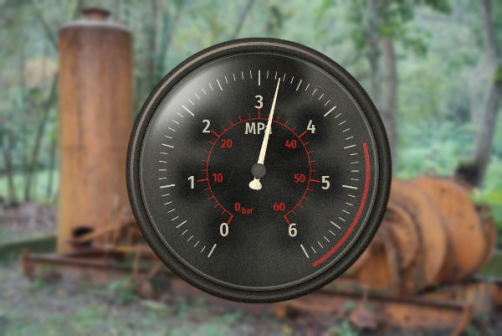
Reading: 3.25 MPa
